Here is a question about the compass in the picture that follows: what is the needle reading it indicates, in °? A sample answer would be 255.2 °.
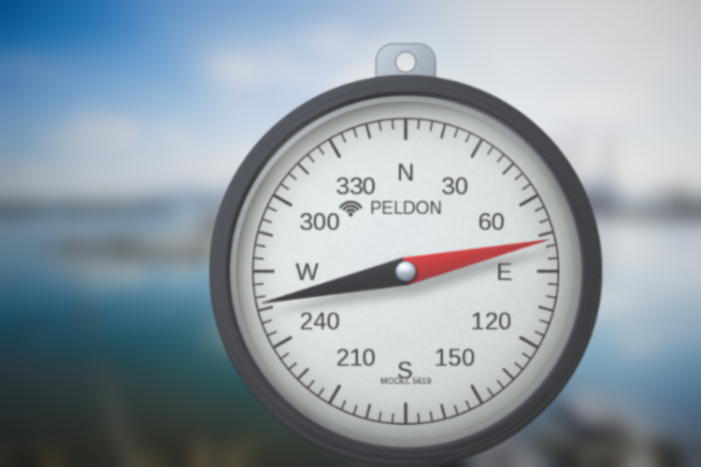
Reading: 77.5 °
